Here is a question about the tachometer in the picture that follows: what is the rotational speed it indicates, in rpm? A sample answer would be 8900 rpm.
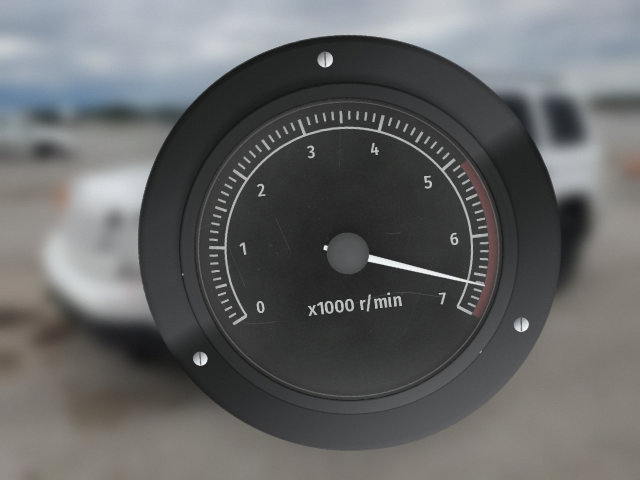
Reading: 6600 rpm
